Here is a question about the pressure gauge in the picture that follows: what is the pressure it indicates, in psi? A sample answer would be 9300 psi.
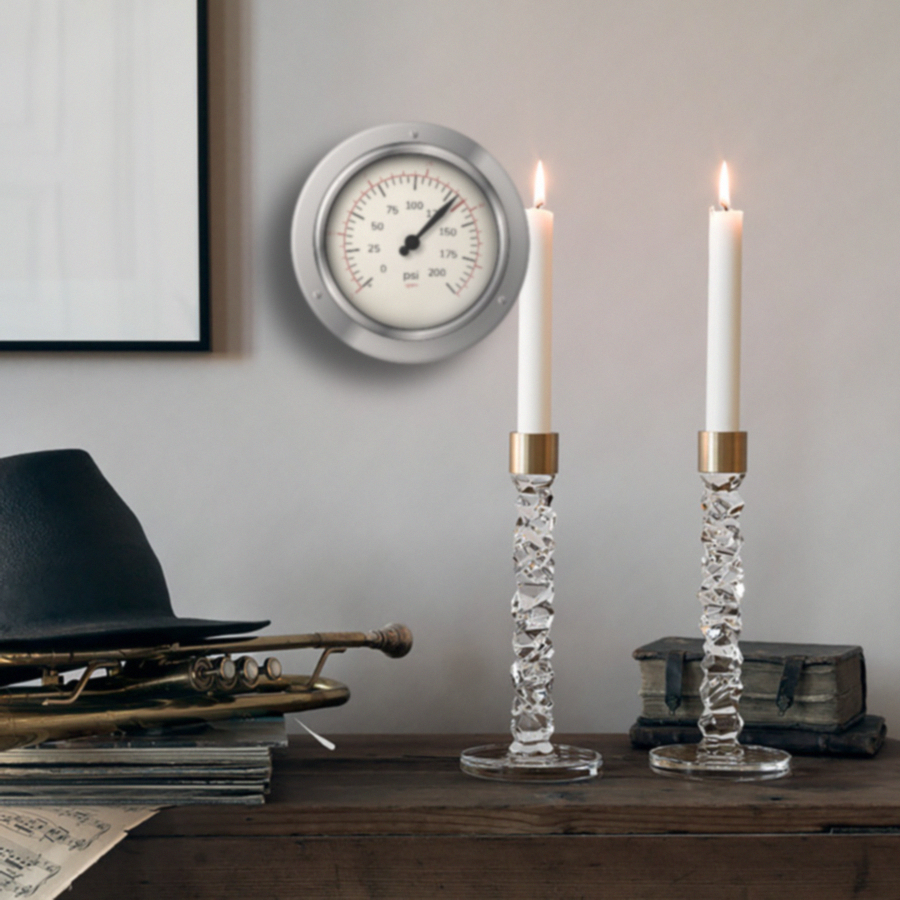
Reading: 130 psi
